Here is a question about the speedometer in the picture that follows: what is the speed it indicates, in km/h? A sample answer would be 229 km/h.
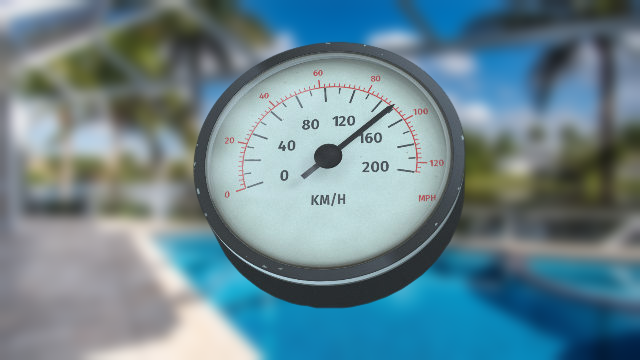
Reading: 150 km/h
